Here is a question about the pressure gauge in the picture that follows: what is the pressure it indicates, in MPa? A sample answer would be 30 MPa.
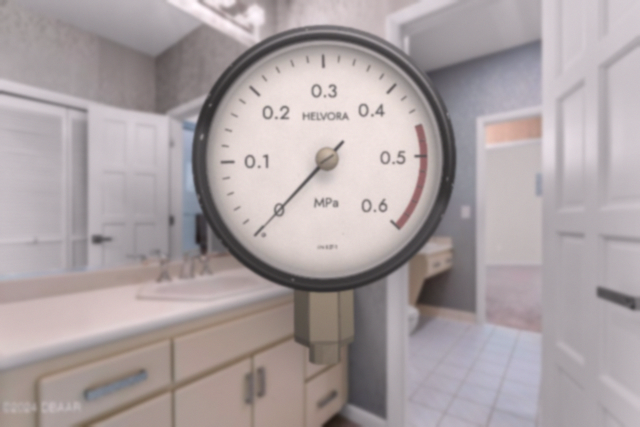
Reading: 0 MPa
